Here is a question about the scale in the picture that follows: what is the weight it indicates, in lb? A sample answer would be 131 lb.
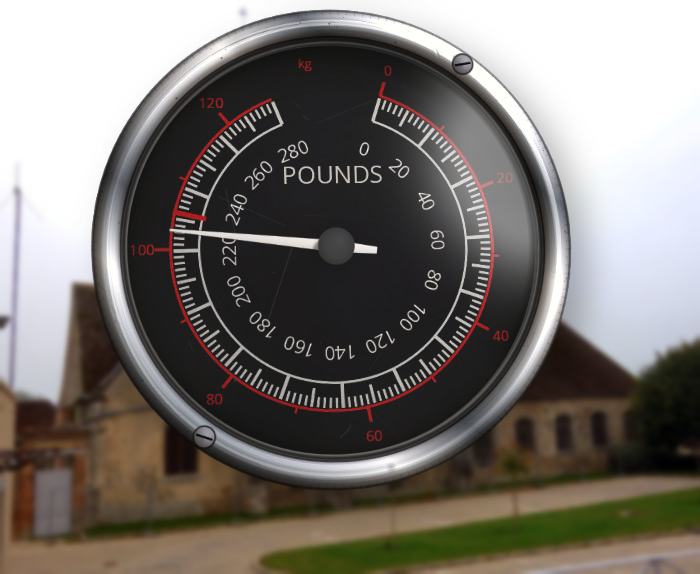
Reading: 226 lb
